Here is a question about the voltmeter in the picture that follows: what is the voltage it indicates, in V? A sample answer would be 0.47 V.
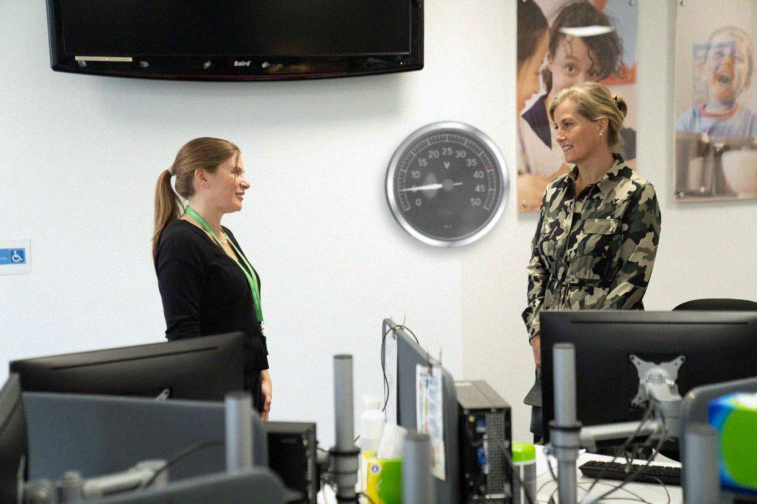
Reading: 5 V
